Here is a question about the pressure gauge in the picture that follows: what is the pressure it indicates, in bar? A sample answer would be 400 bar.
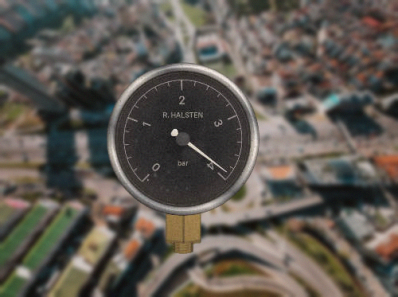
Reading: 3.9 bar
